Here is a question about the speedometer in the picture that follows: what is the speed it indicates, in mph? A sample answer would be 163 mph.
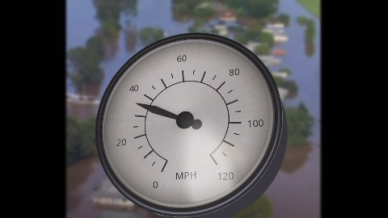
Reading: 35 mph
